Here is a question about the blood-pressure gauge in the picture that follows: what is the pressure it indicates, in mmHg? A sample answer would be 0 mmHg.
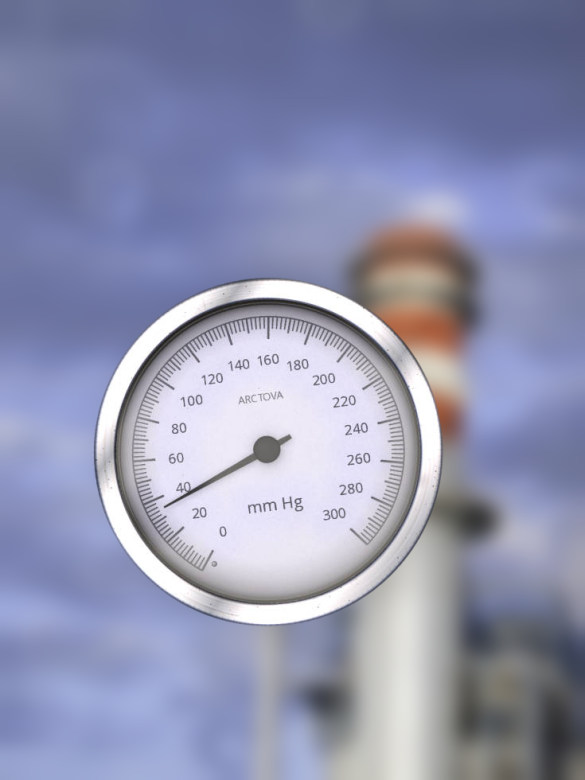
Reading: 34 mmHg
